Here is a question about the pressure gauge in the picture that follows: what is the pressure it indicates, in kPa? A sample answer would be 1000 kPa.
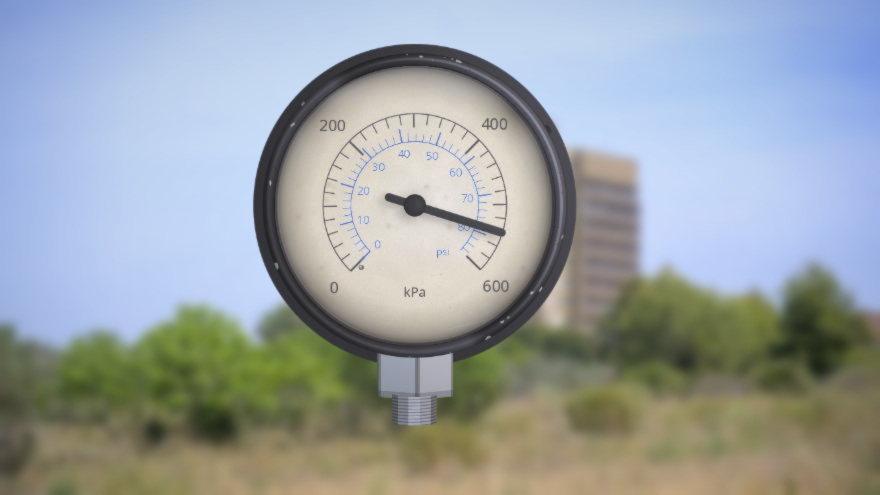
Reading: 540 kPa
